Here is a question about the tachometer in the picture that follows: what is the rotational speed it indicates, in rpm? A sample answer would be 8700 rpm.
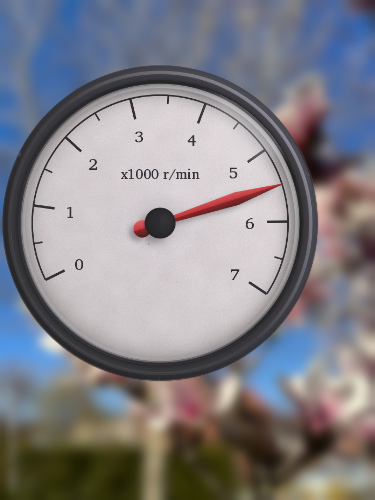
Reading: 5500 rpm
